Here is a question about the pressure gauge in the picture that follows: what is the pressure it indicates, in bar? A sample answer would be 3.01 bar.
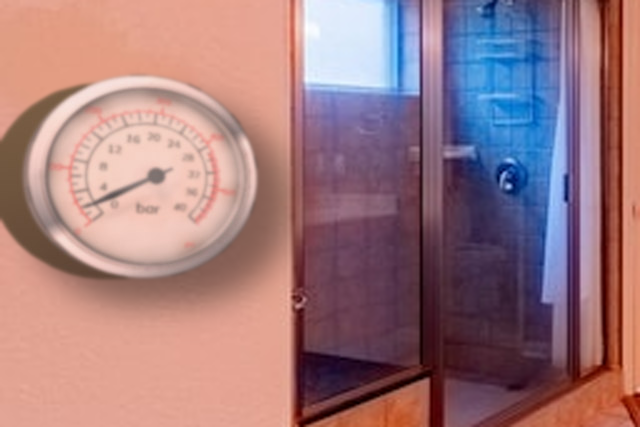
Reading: 2 bar
